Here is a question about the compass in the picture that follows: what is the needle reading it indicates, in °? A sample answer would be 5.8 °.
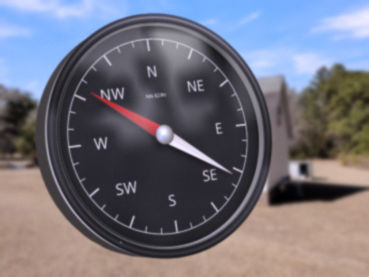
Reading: 305 °
